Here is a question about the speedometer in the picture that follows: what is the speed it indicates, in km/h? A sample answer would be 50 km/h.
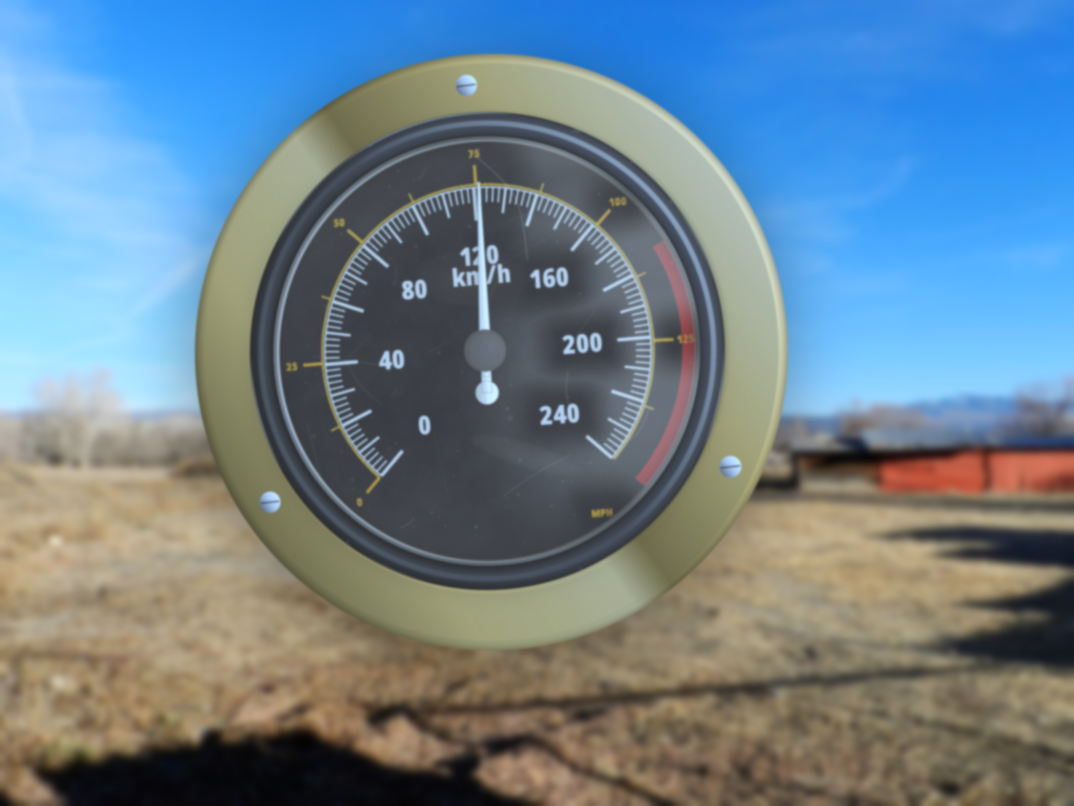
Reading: 122 km/h
